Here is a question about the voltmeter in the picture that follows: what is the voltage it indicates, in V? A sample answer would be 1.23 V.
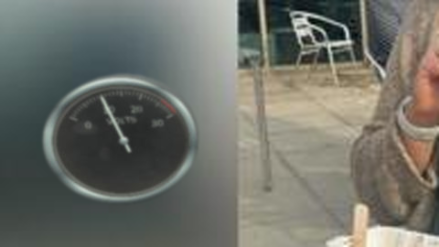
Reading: 10 V
